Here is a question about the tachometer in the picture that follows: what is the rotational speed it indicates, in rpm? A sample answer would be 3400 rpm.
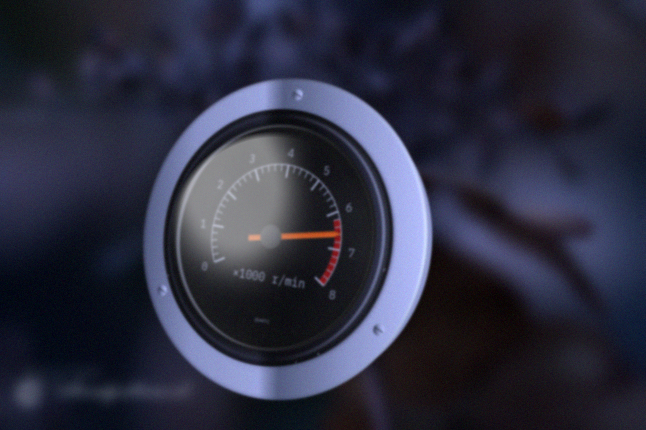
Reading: 6600 rpm
